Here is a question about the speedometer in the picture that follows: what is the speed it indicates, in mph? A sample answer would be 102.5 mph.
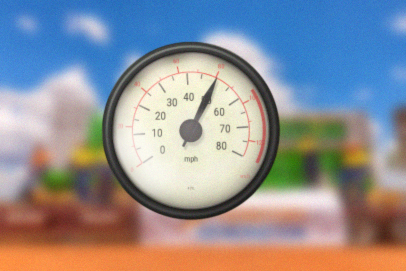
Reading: 50 mph
